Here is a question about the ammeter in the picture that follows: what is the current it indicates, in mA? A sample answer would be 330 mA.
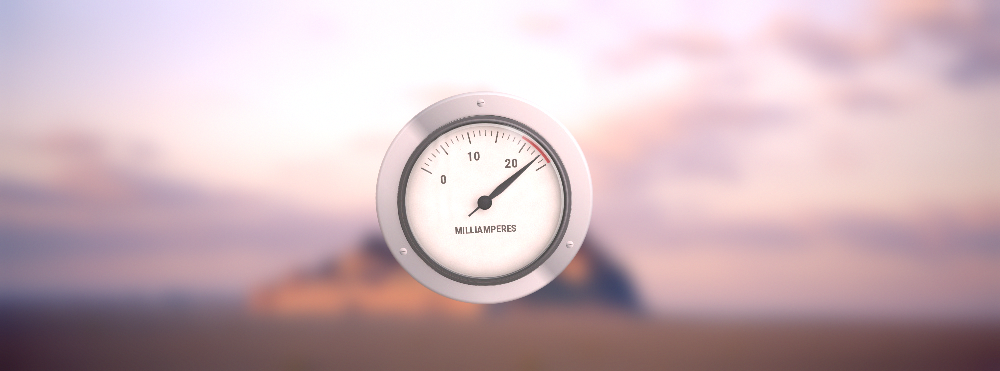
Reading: 23 mA
